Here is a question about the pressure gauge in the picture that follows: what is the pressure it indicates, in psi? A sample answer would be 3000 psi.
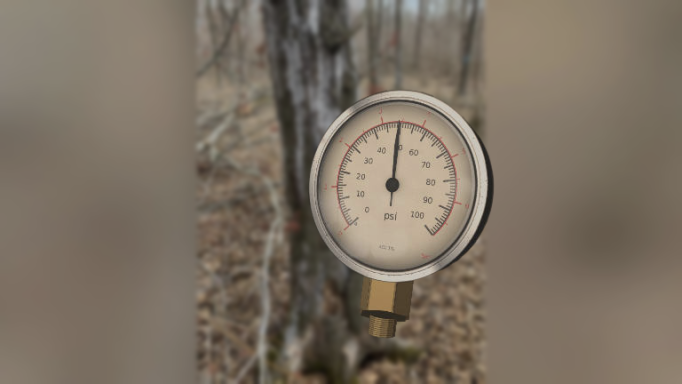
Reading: 50 psi
